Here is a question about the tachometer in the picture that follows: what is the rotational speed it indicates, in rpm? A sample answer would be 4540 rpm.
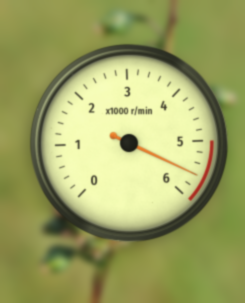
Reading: 5600 rpm
